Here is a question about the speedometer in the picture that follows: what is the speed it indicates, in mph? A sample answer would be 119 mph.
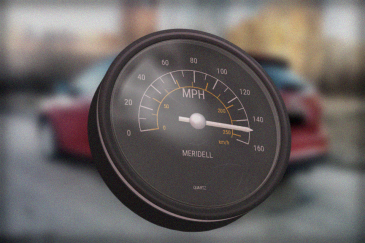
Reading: 150 mph
